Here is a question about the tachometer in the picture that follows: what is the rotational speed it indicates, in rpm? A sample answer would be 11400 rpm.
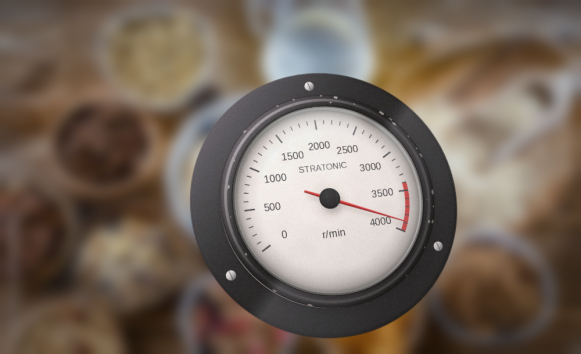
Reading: 3900 rpm
